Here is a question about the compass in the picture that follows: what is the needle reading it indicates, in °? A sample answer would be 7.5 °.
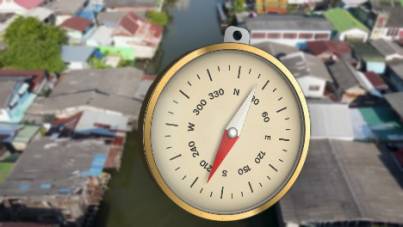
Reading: 200 °
